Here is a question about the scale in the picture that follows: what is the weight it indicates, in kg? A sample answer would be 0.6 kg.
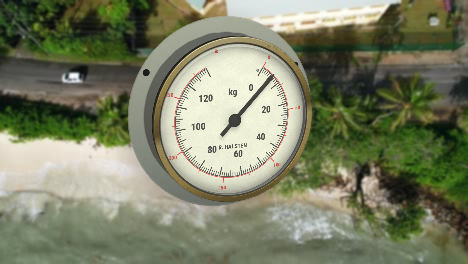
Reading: 5 kg
